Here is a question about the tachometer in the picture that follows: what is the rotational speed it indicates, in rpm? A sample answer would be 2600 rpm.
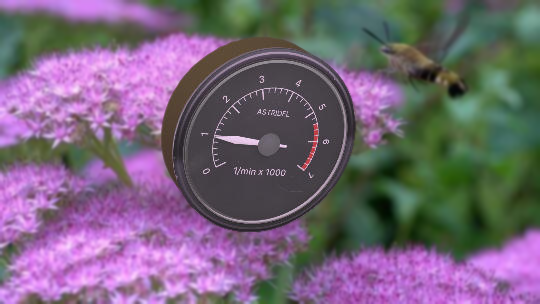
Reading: 1000 rpm
